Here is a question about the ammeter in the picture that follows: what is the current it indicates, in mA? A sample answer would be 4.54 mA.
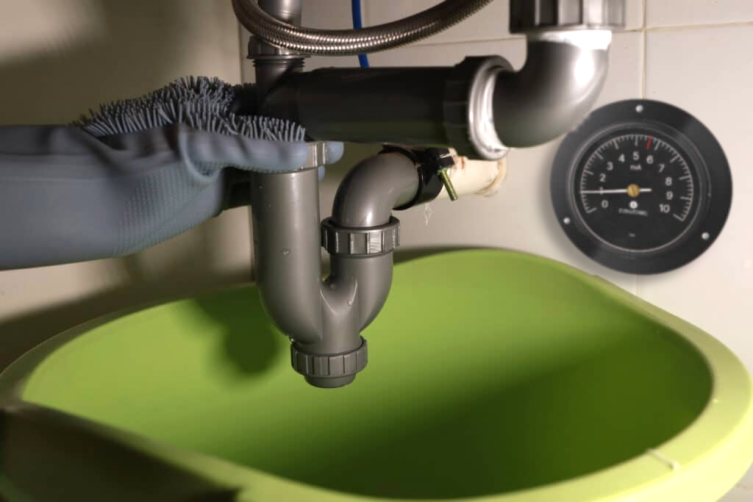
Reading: 1 mA
